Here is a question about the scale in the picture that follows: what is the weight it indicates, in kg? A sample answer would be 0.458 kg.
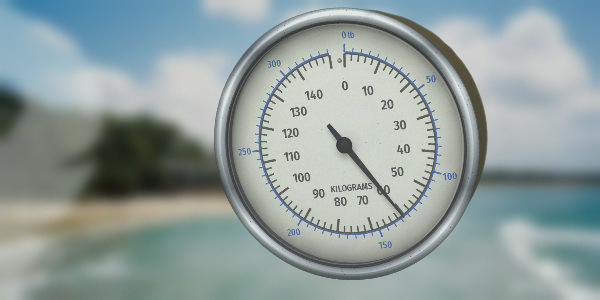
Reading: 60 kg
